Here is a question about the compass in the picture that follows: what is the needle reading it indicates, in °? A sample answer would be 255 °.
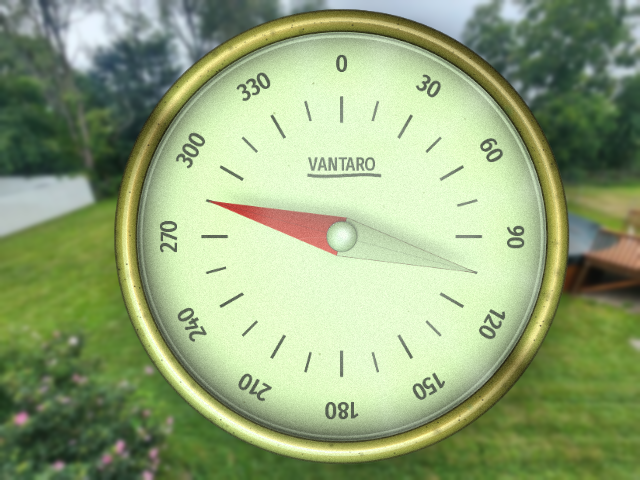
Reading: 285 °
